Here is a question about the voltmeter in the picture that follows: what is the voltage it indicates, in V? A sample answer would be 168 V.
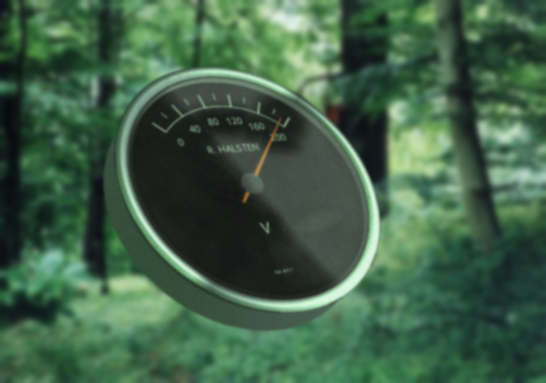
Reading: 190 V
